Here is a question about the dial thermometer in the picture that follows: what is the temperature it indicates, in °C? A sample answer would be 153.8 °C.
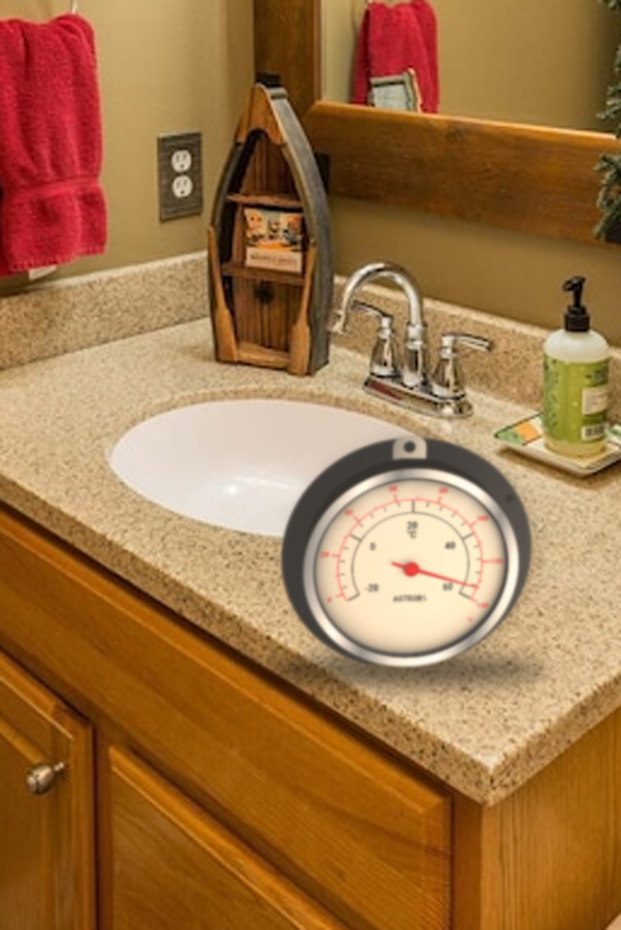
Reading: 56 °C
